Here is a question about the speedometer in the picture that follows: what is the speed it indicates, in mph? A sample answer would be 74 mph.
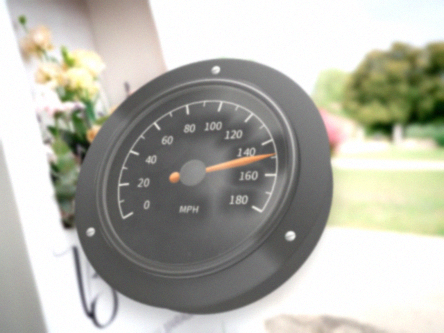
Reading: 150 mph
